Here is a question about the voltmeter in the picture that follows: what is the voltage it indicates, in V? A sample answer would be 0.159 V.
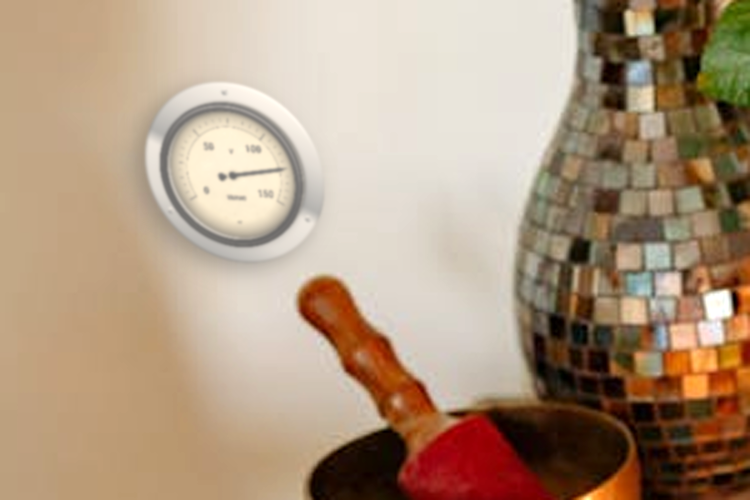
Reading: 125 V
